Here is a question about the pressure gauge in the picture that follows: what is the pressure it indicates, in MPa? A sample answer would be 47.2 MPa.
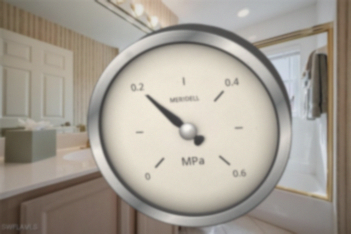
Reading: 0.2 MPa
